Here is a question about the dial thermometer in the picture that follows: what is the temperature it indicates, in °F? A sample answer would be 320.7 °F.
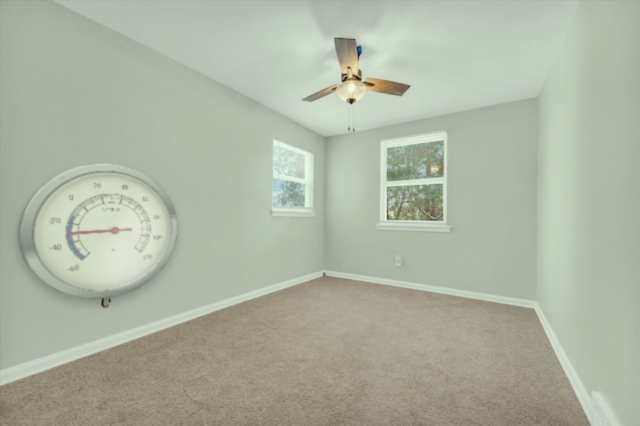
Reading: -30 °F
